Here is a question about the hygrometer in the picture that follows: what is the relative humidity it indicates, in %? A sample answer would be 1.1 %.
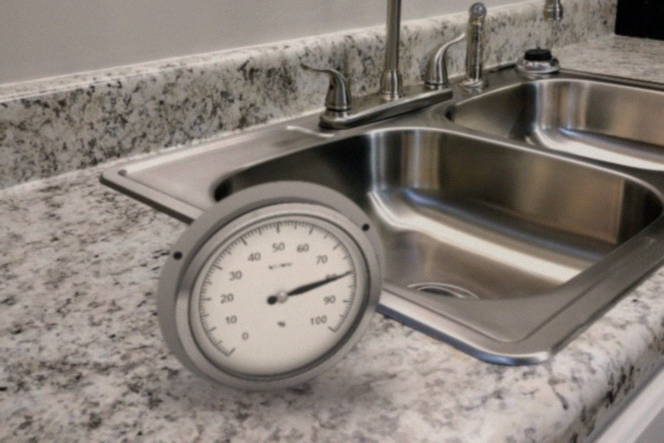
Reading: 80 %
